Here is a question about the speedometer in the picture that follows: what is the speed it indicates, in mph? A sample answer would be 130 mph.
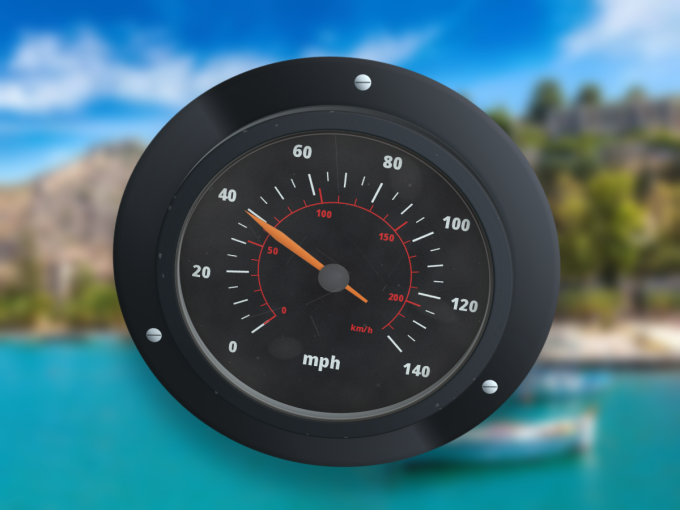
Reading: 40 mph
